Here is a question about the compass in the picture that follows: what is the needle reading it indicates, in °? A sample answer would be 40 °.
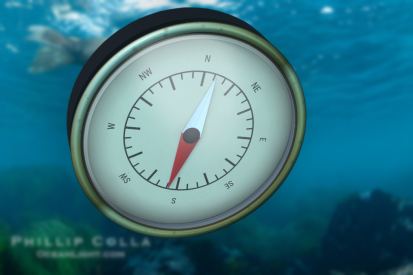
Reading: 190 °
